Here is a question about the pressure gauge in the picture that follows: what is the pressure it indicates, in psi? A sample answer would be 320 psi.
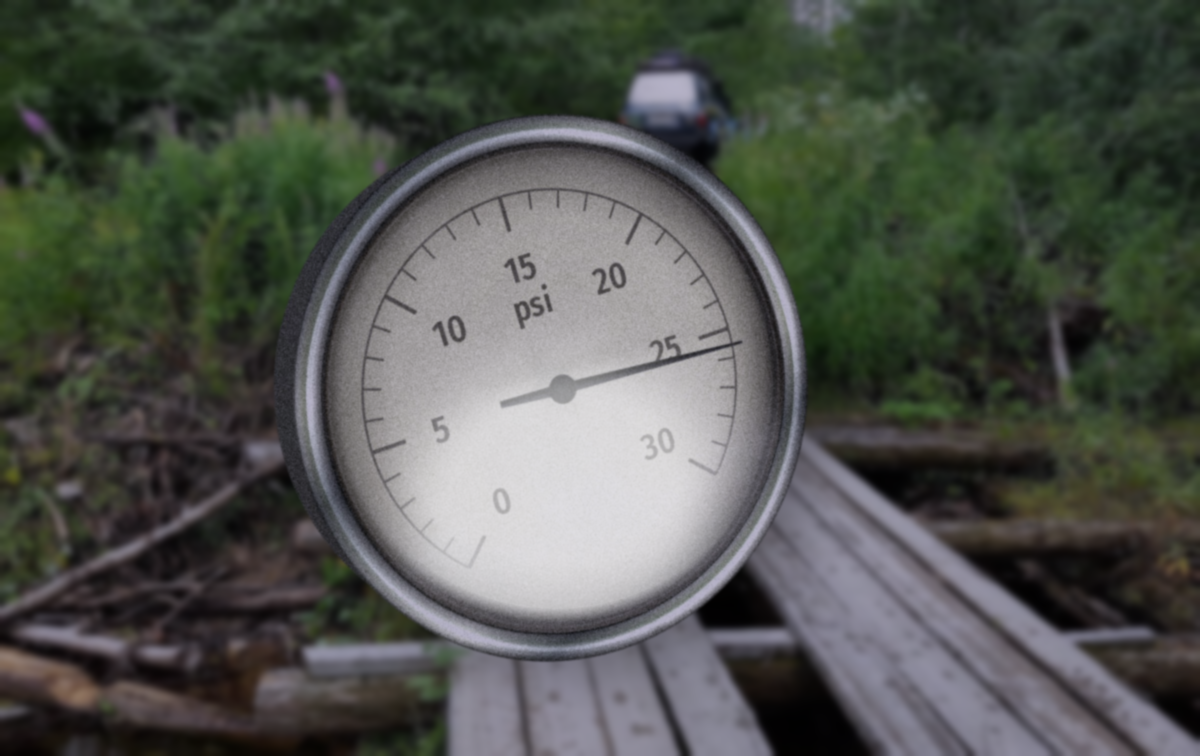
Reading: 25.5 psi
